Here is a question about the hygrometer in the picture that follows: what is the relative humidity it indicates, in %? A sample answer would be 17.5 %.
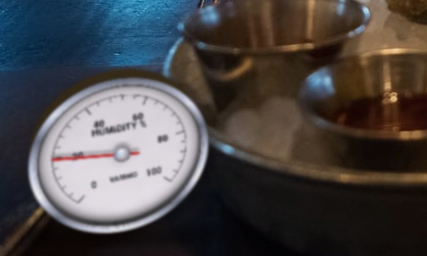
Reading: 20 %
